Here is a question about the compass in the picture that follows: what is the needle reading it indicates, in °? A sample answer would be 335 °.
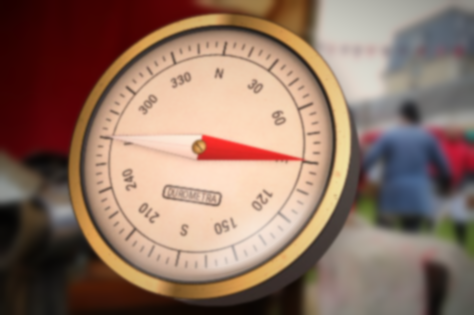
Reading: 90 °
